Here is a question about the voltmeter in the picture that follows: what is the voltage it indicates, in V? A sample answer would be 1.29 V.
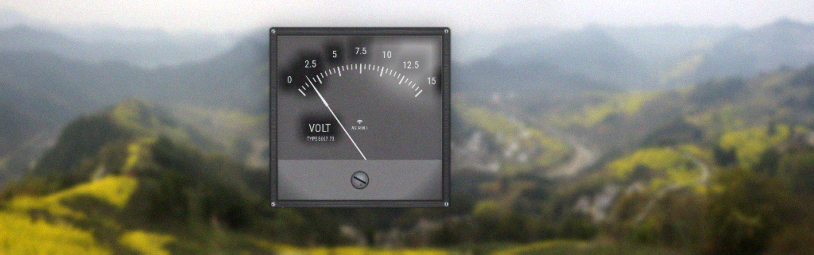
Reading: 1.5 V
